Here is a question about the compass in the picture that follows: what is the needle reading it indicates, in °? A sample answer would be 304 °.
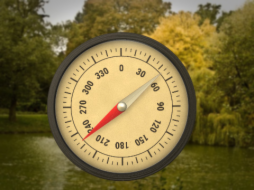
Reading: 230 °
